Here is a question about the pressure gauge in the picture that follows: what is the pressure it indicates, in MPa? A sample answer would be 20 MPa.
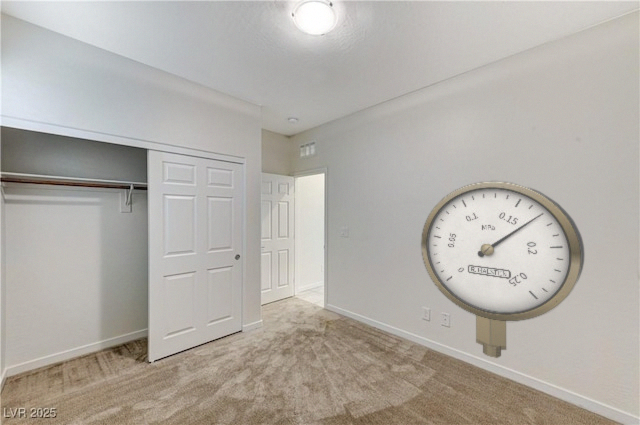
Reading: 0.17 MPa
